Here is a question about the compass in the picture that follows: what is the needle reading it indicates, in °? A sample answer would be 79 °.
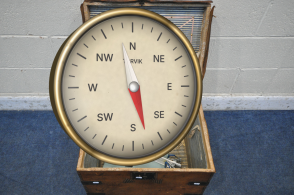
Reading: 165 °
